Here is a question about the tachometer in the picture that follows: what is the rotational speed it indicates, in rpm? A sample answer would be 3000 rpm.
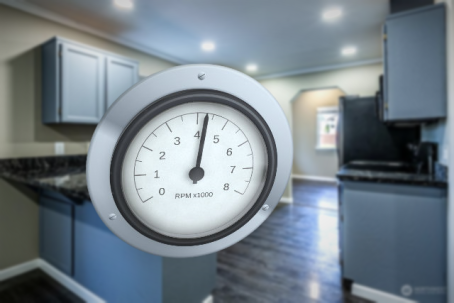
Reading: 4250 rpm
